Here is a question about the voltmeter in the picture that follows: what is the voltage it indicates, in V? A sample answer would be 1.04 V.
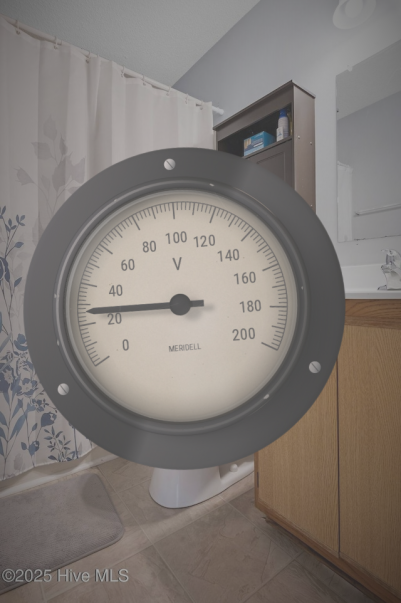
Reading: 26 V
